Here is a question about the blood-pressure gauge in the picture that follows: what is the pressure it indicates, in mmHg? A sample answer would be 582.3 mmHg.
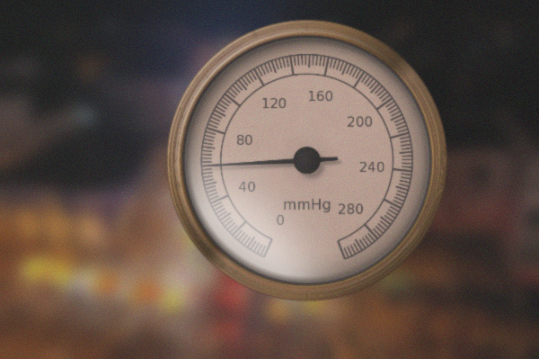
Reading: 60 mmHg
